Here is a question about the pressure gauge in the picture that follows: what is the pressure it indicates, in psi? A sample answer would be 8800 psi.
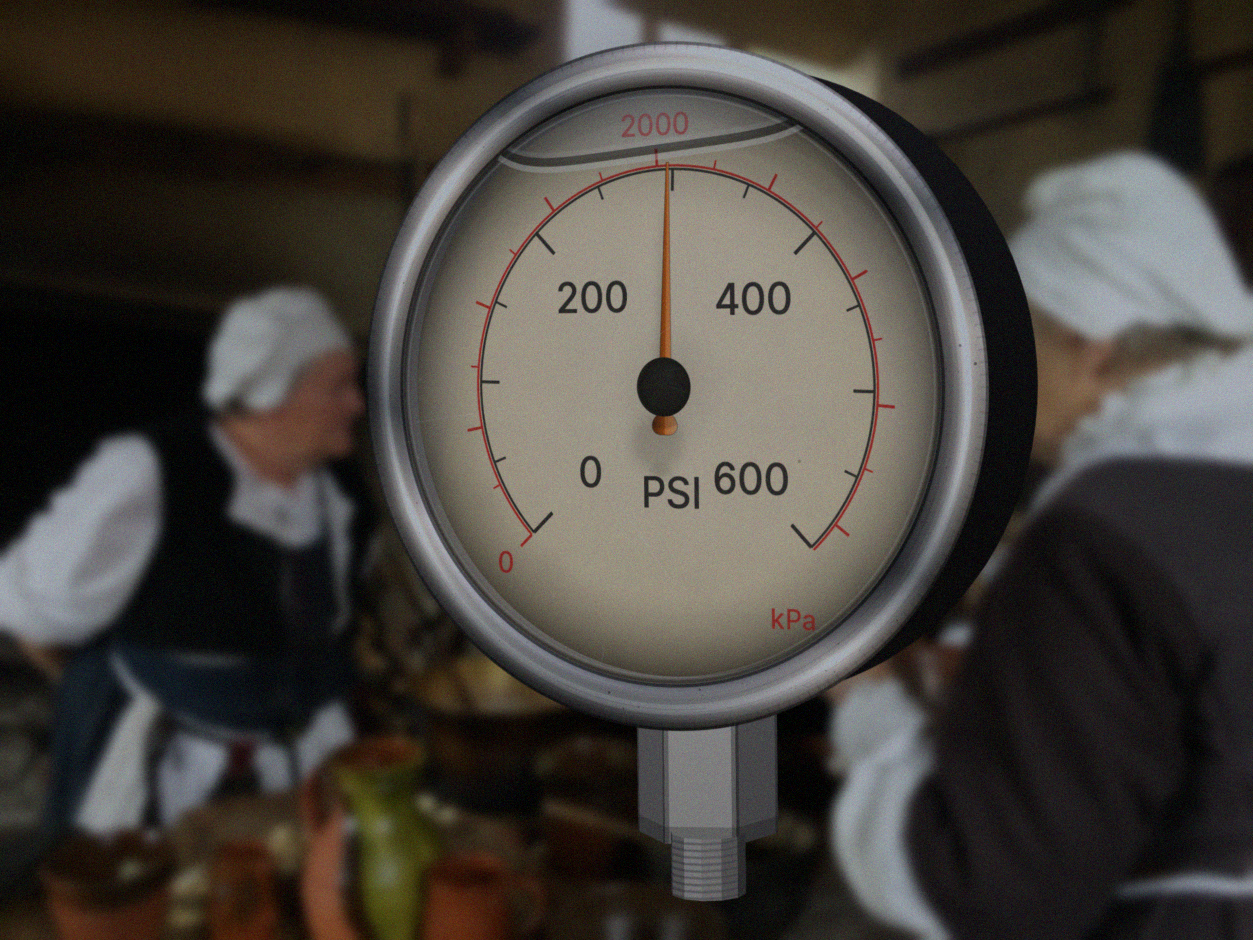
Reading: 300 psi
